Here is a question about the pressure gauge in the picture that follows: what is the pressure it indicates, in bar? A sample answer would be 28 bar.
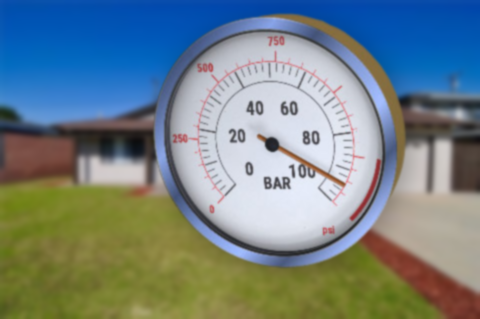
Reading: 94 bar
